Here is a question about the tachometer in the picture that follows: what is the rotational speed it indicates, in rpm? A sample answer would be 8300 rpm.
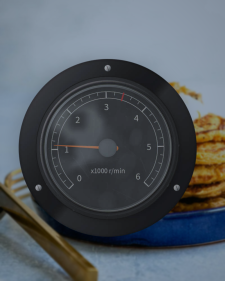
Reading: 1100 rpm
